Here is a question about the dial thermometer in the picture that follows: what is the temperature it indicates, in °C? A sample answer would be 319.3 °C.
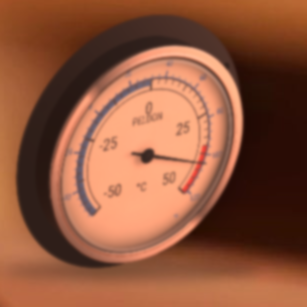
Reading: 40 °C
